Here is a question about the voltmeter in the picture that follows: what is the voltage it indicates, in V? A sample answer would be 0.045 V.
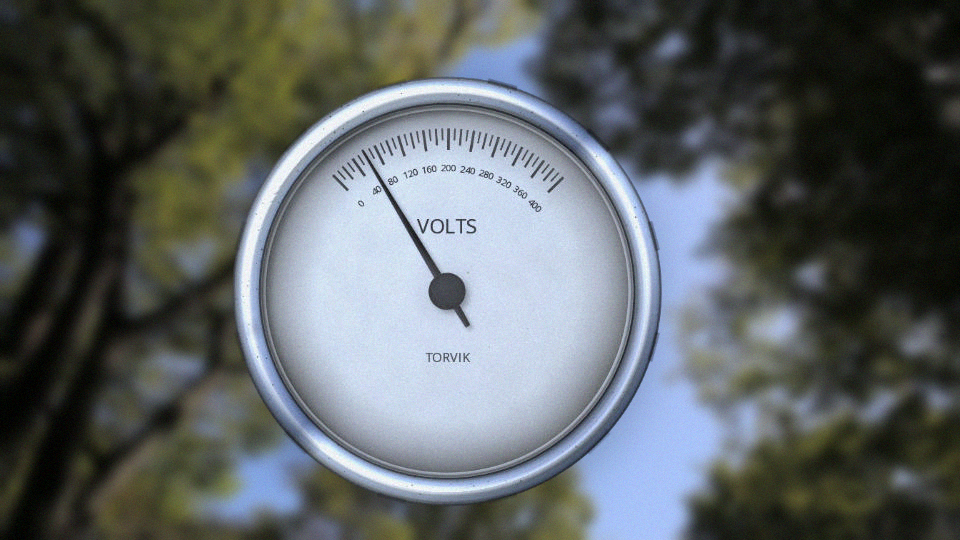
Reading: 60 V
